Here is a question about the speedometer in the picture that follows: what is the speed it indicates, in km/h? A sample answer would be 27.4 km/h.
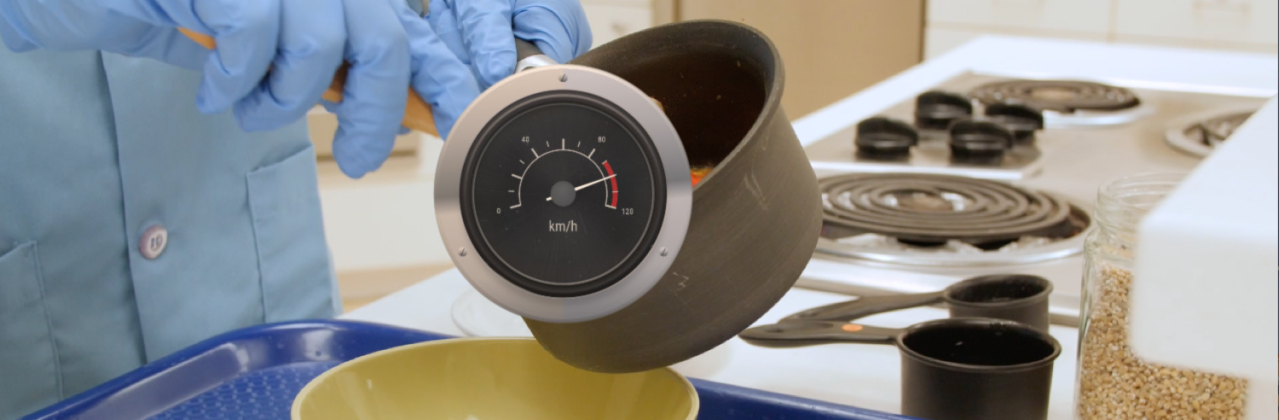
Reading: 100 km/h
